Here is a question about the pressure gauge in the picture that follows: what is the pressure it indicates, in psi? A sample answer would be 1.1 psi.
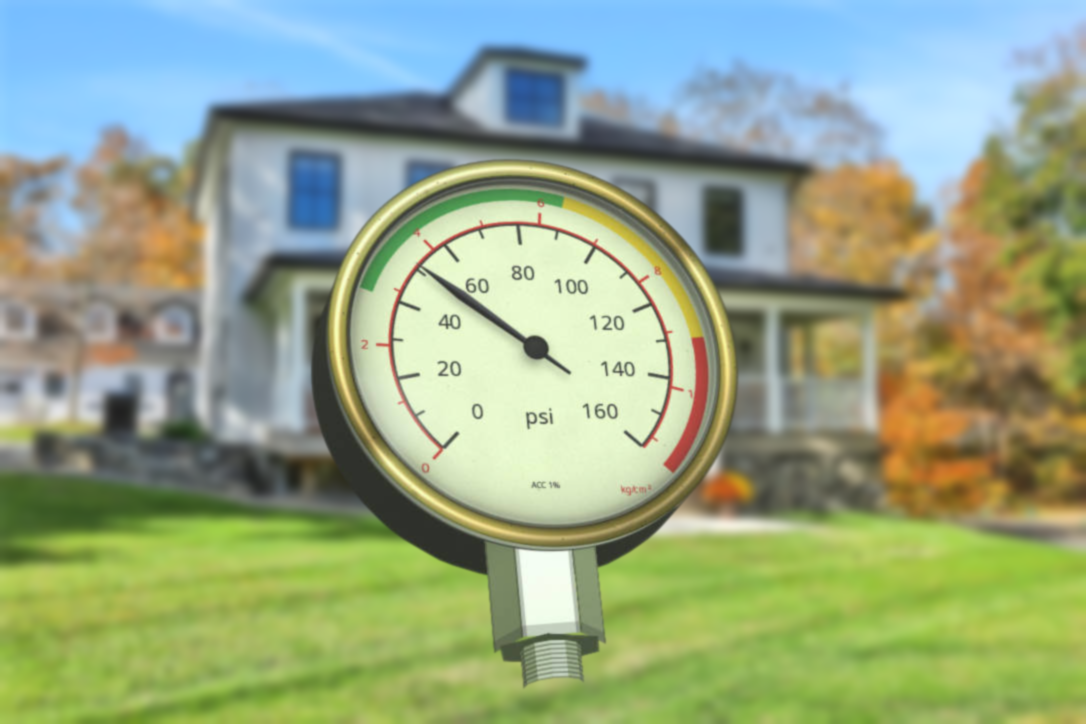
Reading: 50 psi
